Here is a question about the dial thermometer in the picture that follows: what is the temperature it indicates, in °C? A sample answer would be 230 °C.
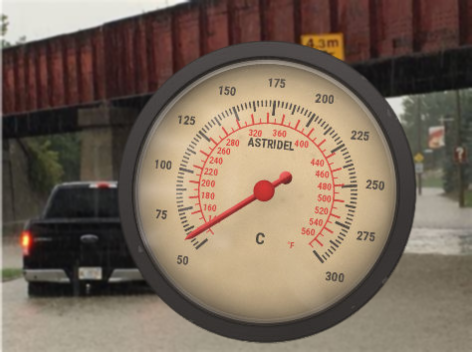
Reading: 57.5 °C
